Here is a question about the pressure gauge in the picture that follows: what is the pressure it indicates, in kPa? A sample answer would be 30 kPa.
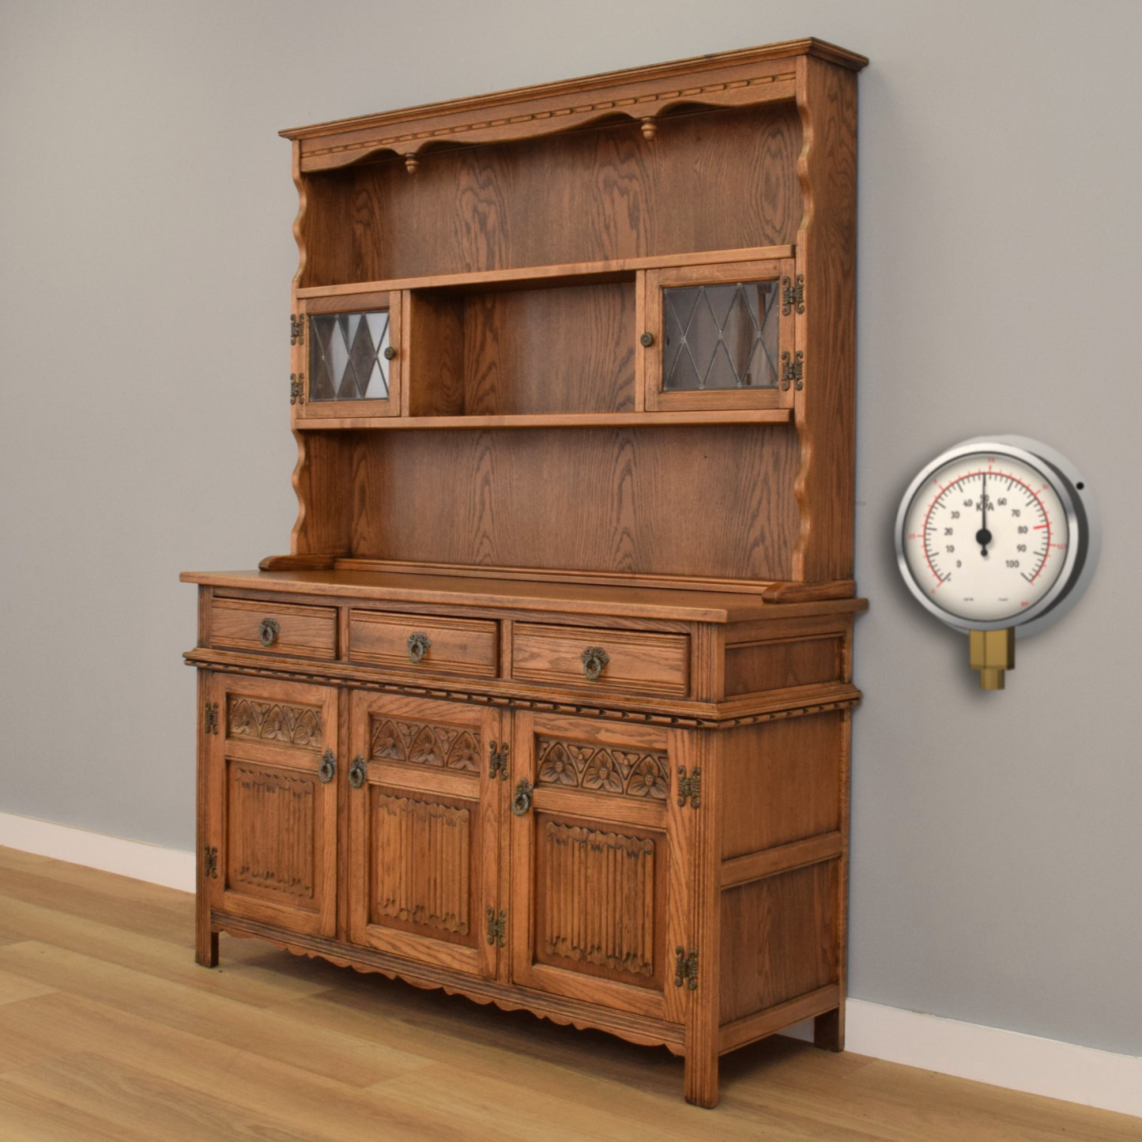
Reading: 50 kPa
